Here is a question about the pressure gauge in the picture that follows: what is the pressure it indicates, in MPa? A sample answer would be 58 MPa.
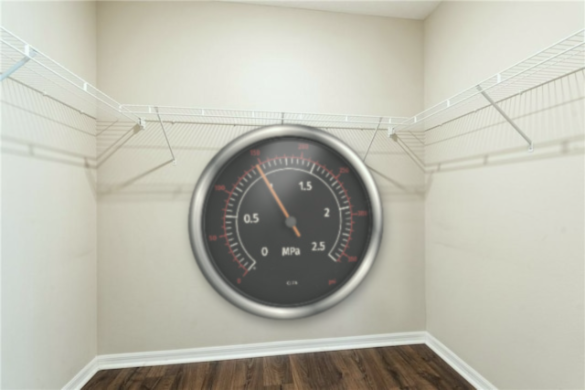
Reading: 1 MPa
